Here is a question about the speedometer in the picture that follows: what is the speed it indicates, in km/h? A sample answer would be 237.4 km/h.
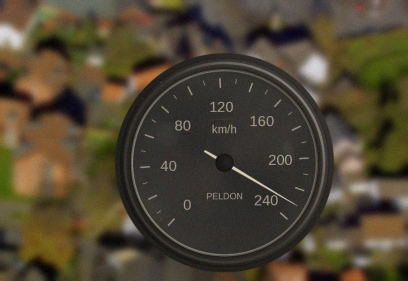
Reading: 230 km/h
